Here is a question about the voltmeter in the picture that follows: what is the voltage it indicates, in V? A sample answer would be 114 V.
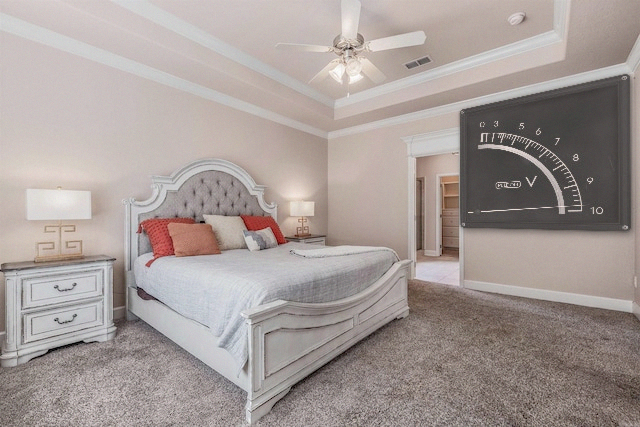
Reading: 9.8 V
